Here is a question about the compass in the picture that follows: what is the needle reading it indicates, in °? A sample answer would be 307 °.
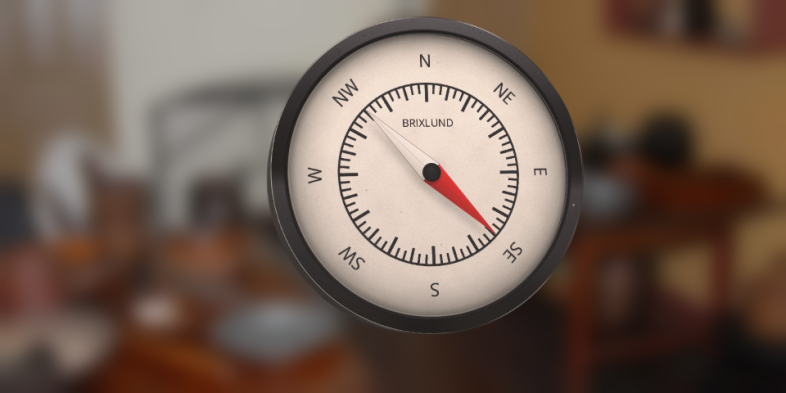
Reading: 135 °
